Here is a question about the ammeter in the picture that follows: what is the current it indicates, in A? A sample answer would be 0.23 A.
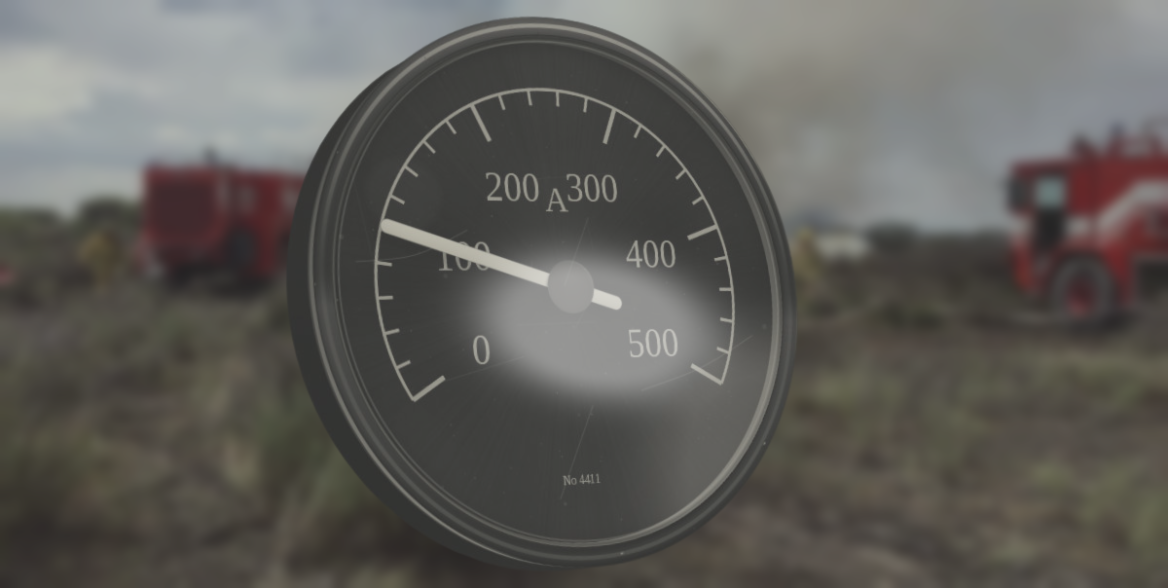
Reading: 100 A
